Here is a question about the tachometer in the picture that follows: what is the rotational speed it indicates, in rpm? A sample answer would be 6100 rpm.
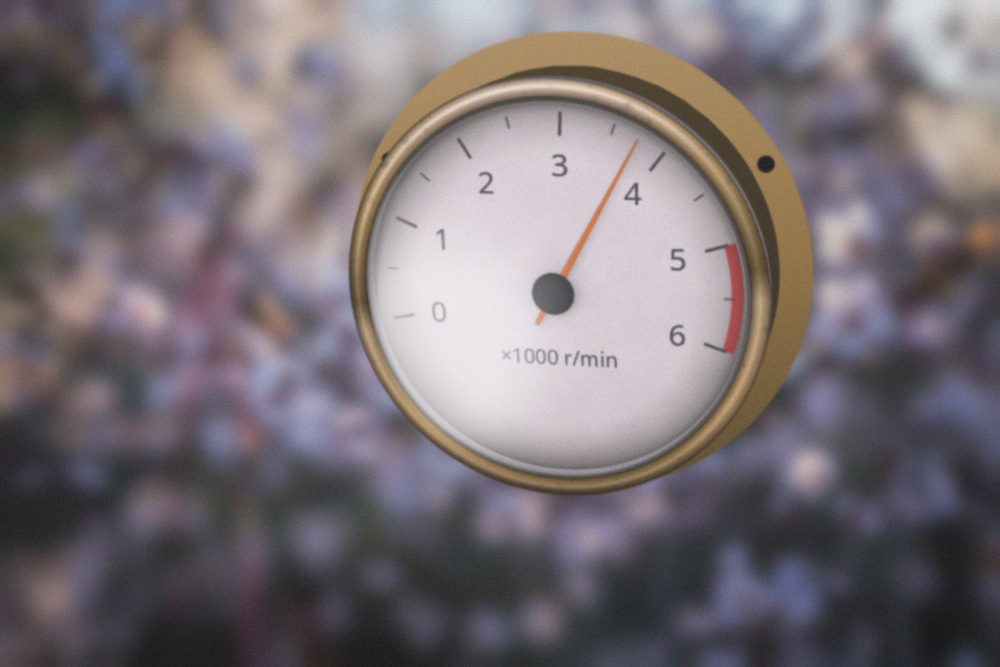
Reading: 3750 rpm
